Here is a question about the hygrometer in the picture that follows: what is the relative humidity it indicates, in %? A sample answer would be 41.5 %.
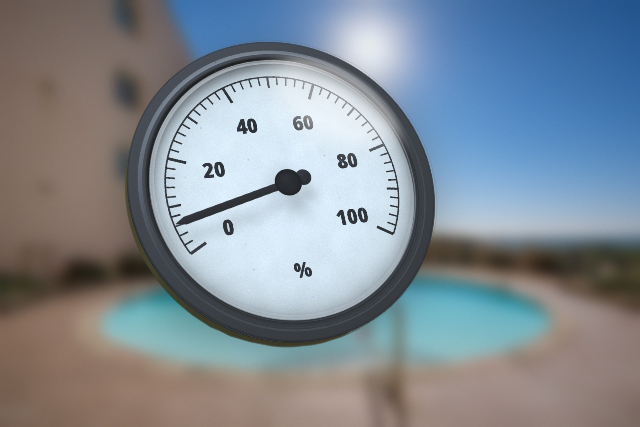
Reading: 6 %
